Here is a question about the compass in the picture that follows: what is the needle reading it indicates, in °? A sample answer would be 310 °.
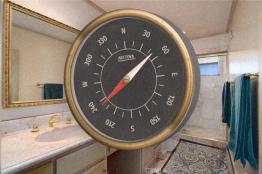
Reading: 232.5 °
